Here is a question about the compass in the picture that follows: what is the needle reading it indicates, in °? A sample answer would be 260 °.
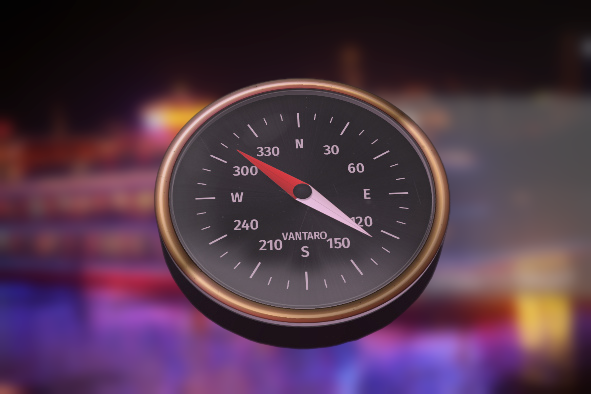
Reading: 310 °
